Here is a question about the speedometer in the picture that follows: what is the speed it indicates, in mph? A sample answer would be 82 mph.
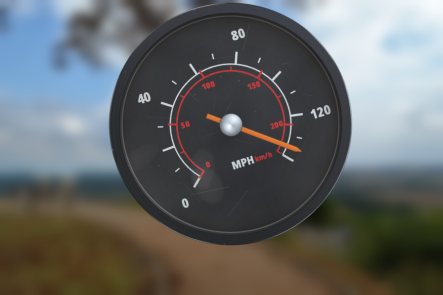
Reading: 135 mph
